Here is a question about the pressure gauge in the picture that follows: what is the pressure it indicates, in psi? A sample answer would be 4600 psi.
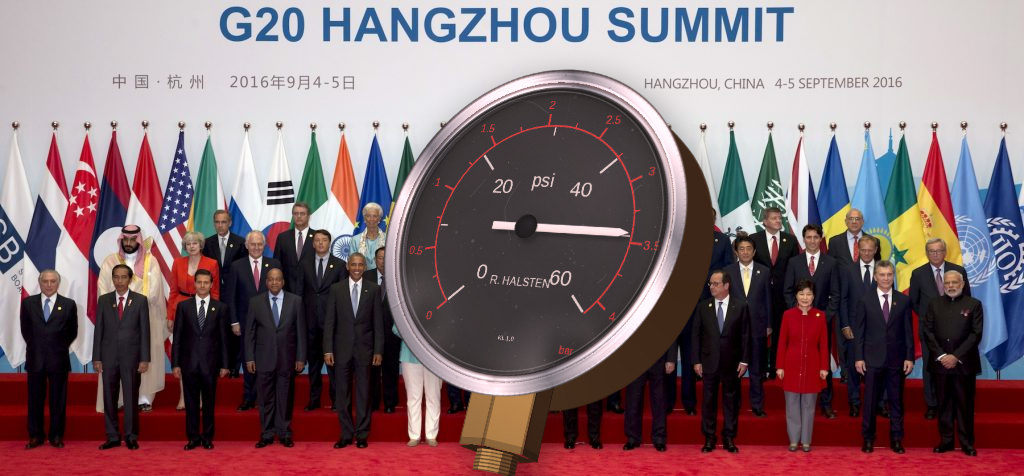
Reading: 50 psi
